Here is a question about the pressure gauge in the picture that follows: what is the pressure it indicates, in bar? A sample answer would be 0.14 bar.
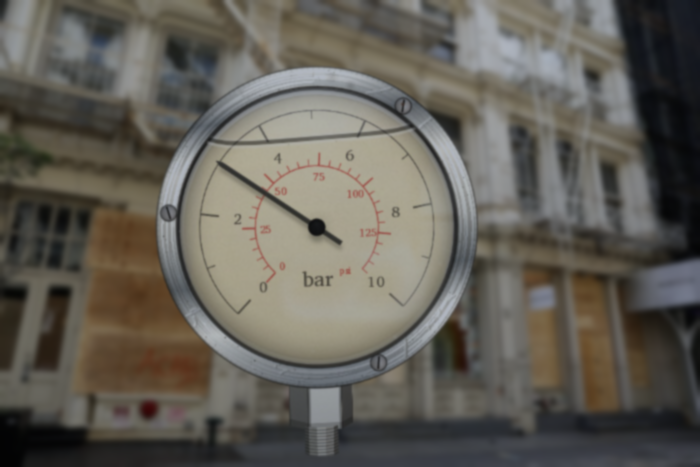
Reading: 3 bar
